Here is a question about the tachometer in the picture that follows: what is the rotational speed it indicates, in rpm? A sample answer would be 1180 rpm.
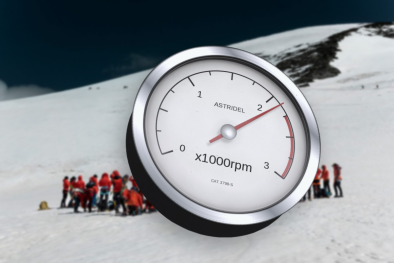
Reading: 2125 rpm
